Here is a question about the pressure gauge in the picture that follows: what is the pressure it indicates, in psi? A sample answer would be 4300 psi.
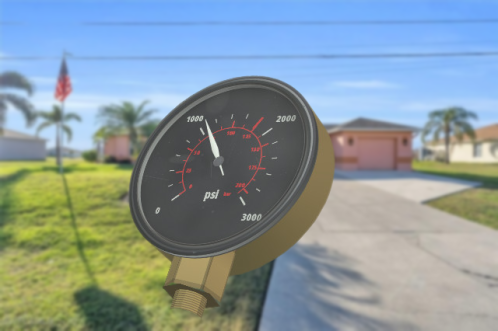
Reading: 1100 psi
